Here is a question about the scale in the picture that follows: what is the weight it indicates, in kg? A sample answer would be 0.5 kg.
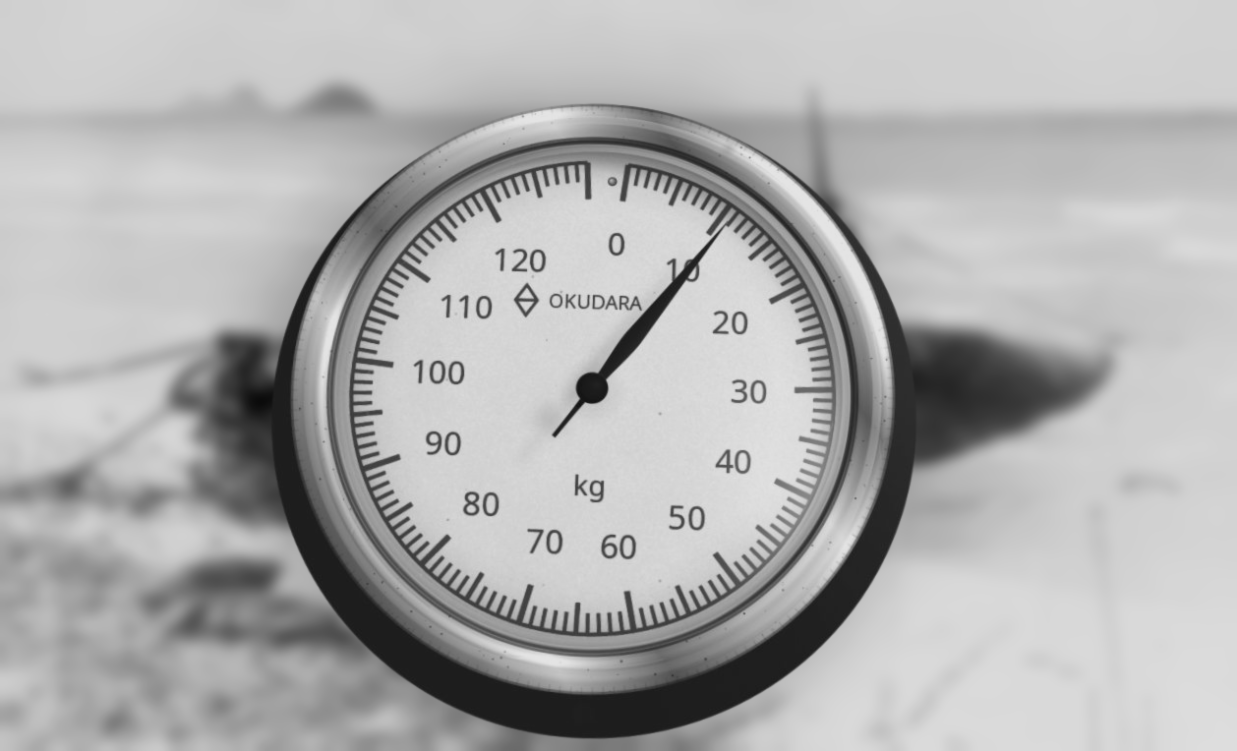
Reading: 11 kg
